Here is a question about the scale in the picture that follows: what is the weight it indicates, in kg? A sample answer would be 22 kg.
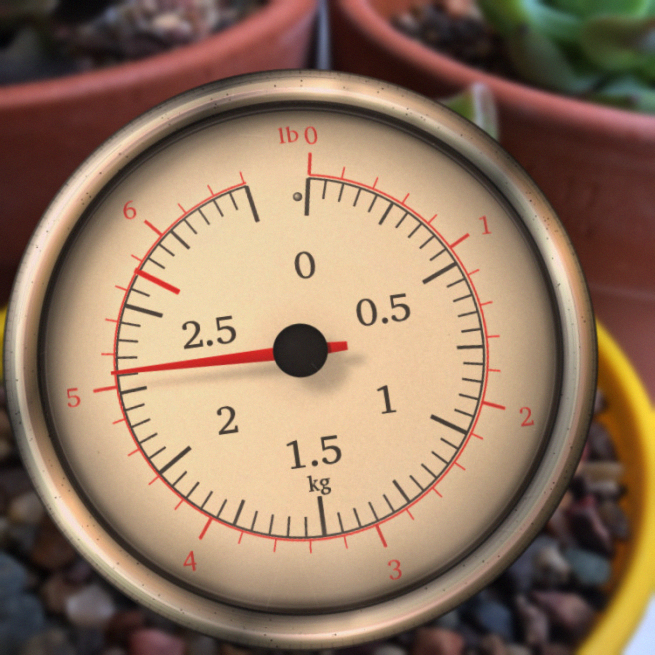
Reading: 2.3 kg
